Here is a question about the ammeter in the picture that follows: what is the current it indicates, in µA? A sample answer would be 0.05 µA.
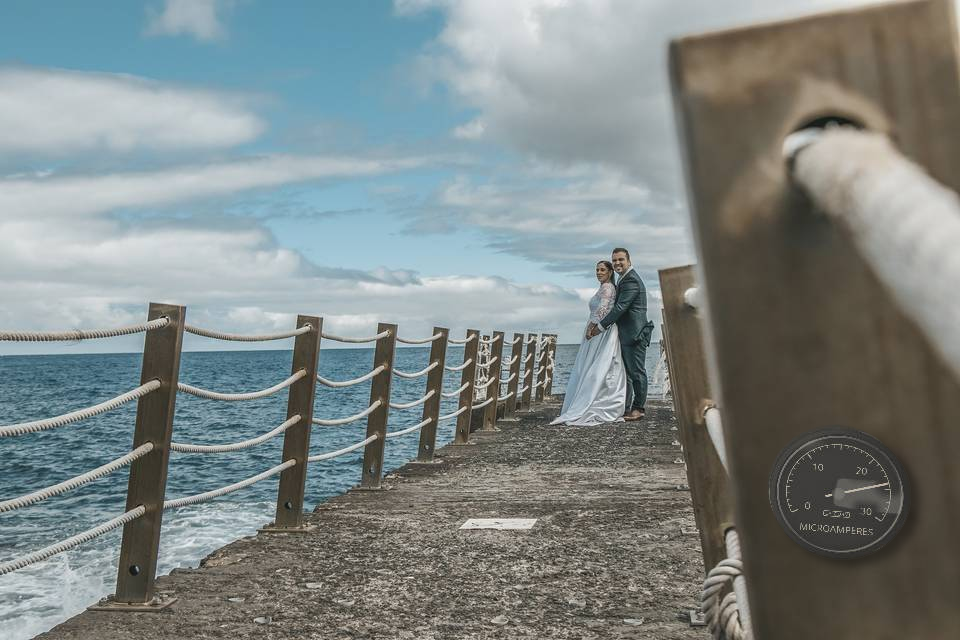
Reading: 24 µA
